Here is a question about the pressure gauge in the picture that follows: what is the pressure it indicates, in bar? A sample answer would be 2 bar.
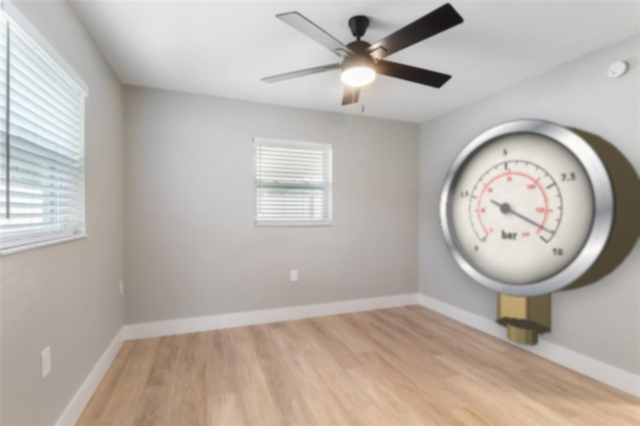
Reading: 9.5 bar
